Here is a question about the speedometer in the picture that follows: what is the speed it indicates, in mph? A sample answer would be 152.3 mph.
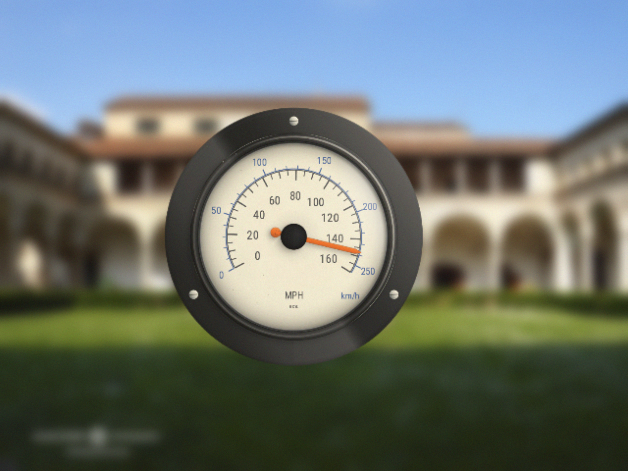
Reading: 147.5 mph
